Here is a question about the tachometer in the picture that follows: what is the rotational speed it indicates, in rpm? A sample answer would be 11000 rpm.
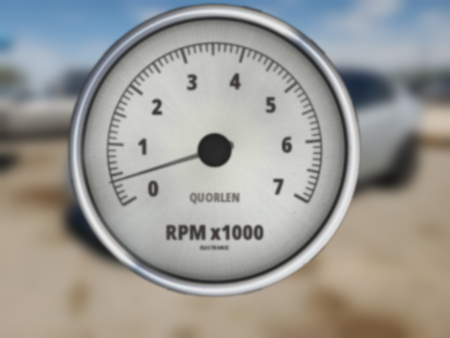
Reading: 400 rpm
